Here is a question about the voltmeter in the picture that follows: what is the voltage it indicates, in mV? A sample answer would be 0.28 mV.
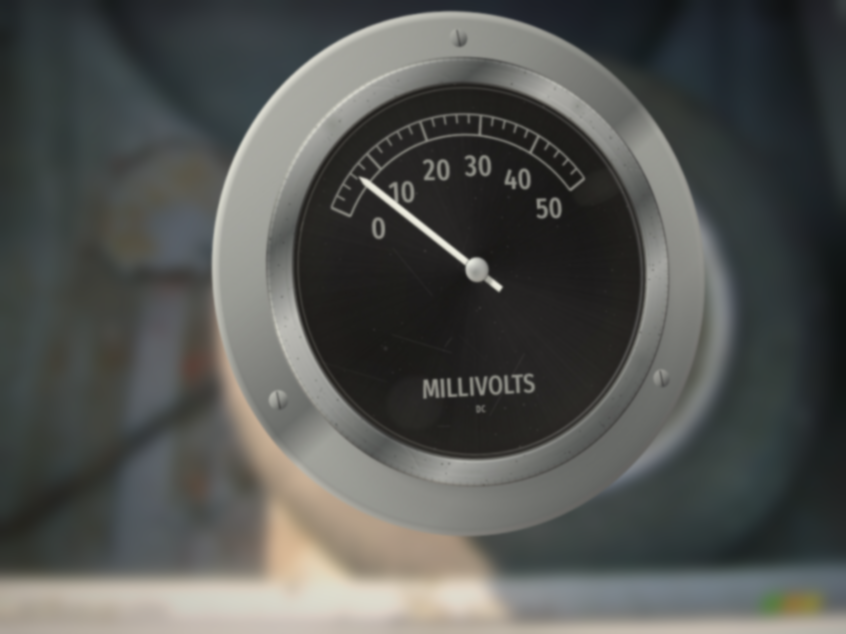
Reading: 6 mV
